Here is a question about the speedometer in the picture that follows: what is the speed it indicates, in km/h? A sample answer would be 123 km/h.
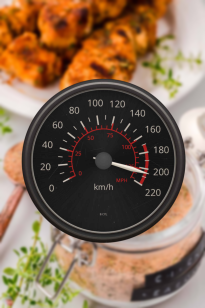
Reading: 205 km/h
